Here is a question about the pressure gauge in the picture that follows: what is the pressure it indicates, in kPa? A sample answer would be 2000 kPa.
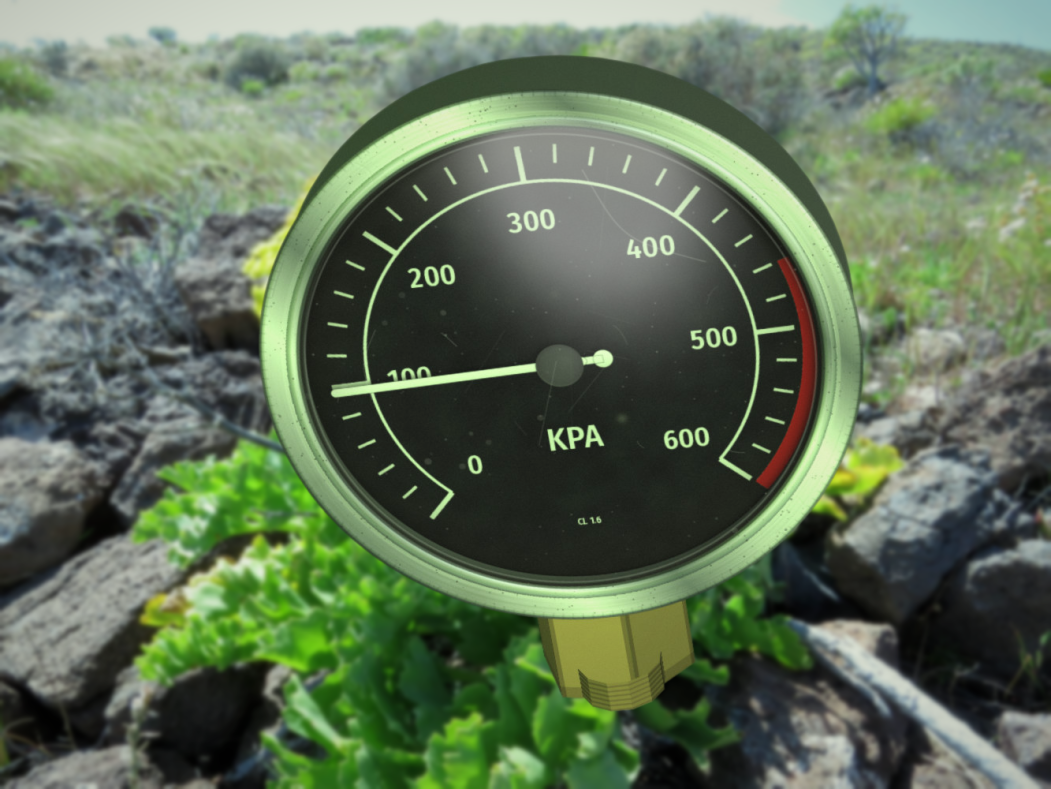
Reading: 100 kPa
